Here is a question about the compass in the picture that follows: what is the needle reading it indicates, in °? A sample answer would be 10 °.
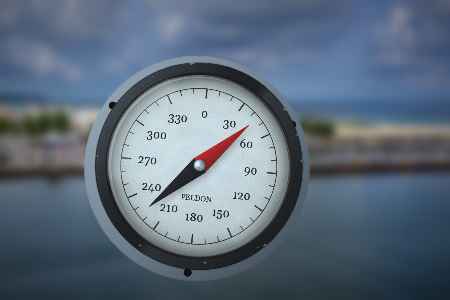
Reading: 45 °
